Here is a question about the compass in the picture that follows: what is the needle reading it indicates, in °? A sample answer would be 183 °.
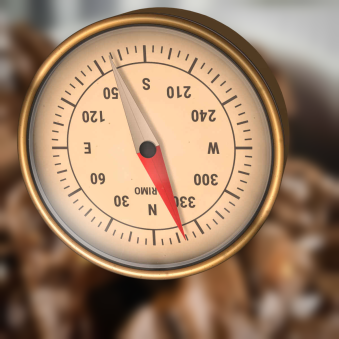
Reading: 340 °
